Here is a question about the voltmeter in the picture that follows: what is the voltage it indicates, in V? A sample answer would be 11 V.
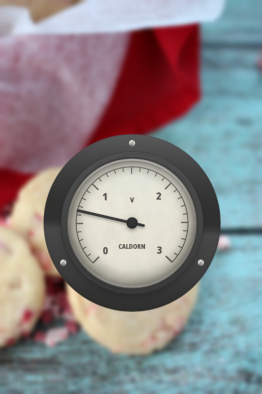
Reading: 0.65 V
